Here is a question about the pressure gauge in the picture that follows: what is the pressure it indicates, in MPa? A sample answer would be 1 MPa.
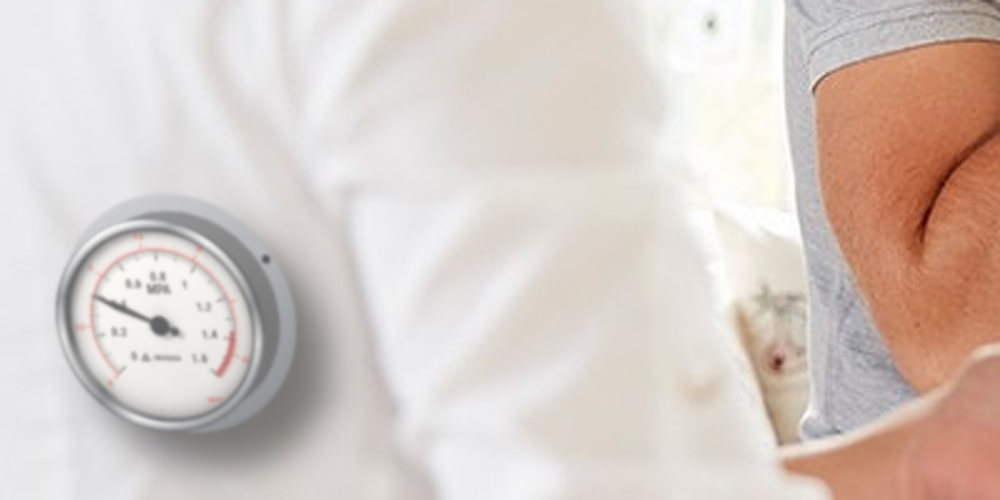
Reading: 0.4 MPa
